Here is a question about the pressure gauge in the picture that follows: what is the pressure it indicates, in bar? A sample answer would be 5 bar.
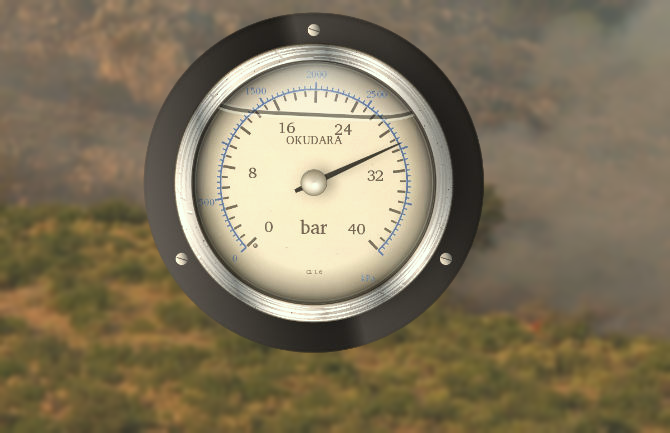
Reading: 29.5 bar
